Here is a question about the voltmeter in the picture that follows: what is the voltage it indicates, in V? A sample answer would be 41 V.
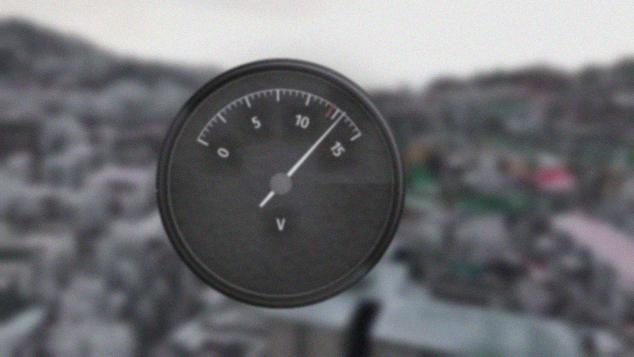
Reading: 13 V
